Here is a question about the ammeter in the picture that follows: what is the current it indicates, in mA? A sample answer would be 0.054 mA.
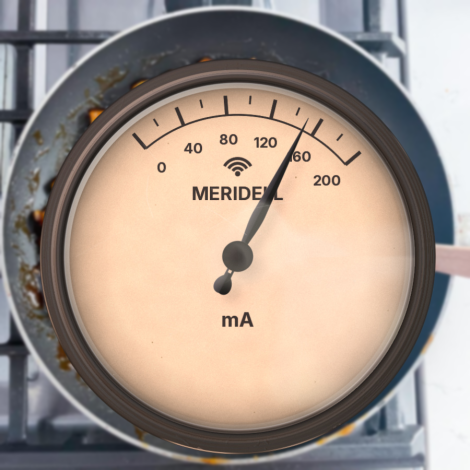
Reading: 150 mA
